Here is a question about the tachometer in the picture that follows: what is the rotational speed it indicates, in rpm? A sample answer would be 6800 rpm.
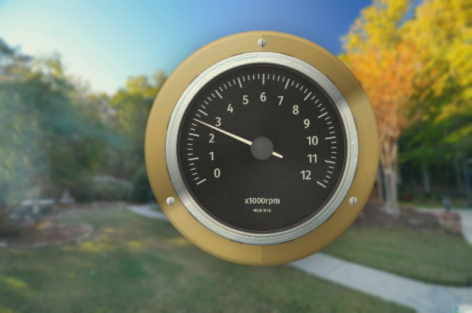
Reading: 2600 rpm
